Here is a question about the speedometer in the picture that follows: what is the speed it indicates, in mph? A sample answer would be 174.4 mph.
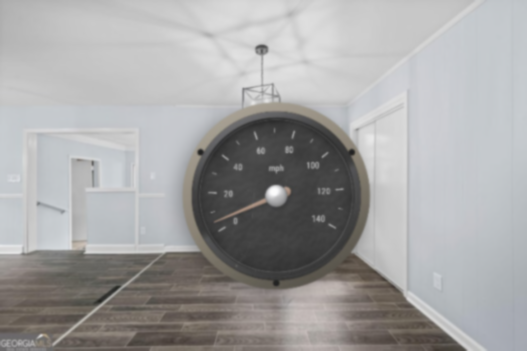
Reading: 5 mph
